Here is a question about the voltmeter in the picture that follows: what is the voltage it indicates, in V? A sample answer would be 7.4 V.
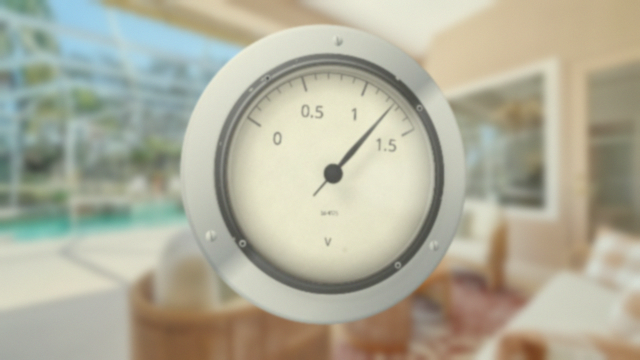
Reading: 1.25 V
